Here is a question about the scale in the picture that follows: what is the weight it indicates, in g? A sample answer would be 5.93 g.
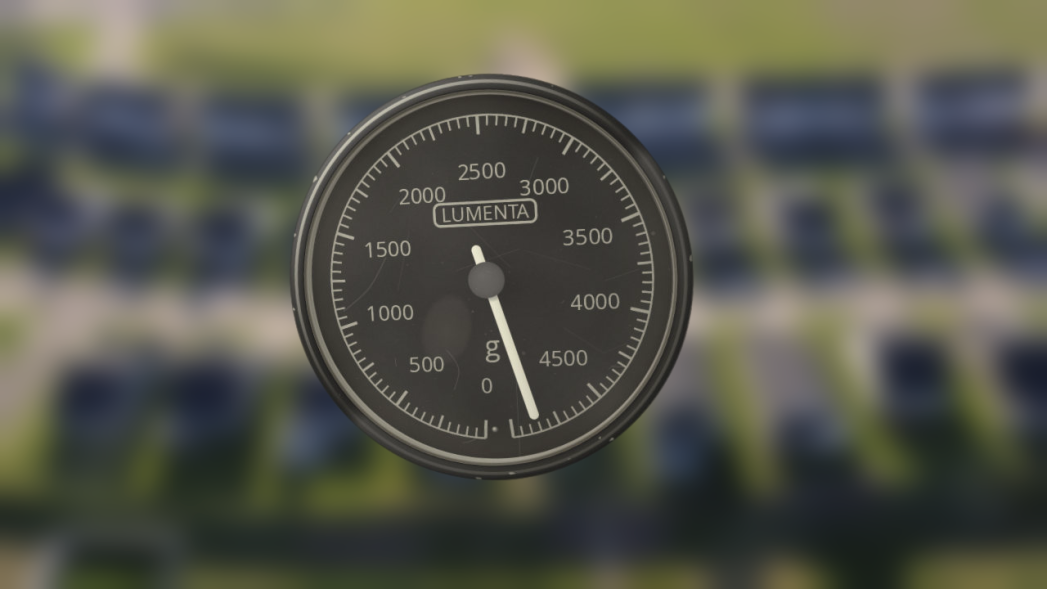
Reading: 4850 g
